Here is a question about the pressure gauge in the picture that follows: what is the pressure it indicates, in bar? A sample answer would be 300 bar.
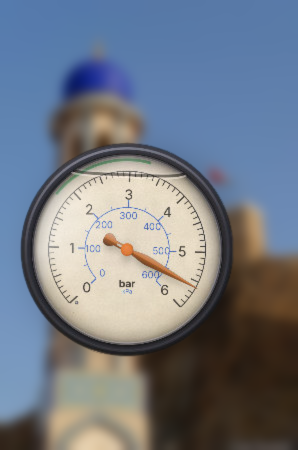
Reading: 5.6 bar
